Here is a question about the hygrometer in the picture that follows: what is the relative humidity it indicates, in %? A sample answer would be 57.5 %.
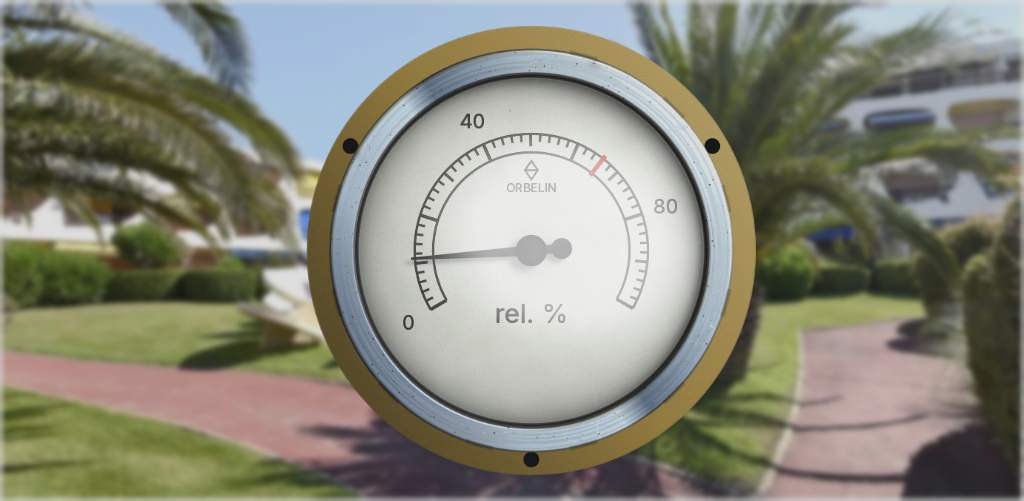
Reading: 11 %
